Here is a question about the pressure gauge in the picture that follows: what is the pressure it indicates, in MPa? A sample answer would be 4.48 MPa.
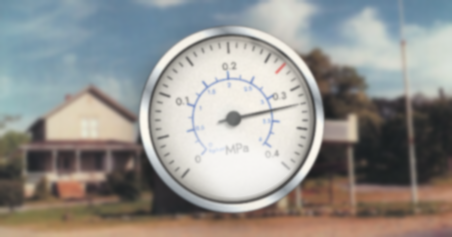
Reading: 0.32 MPa
